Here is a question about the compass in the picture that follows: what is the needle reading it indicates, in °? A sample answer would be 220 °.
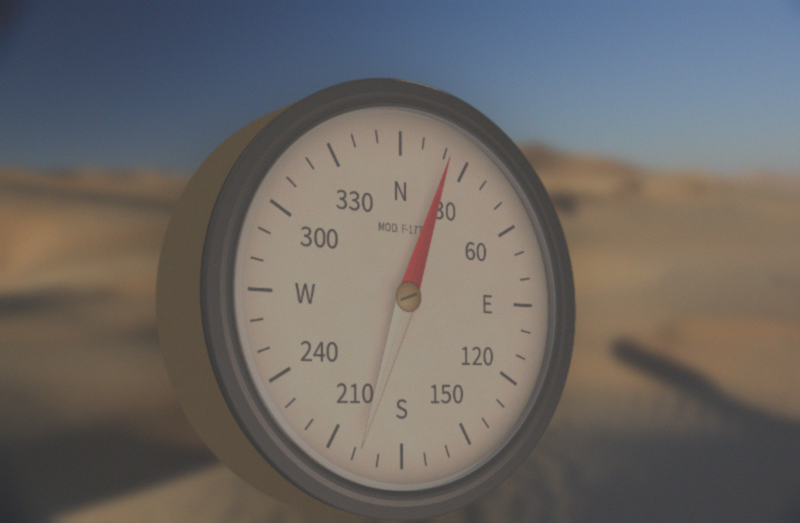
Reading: 20 °
